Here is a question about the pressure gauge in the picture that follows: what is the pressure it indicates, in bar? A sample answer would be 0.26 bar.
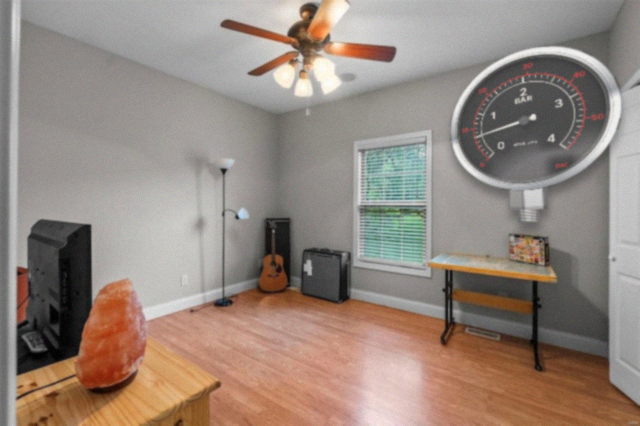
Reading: 0.5 bar
